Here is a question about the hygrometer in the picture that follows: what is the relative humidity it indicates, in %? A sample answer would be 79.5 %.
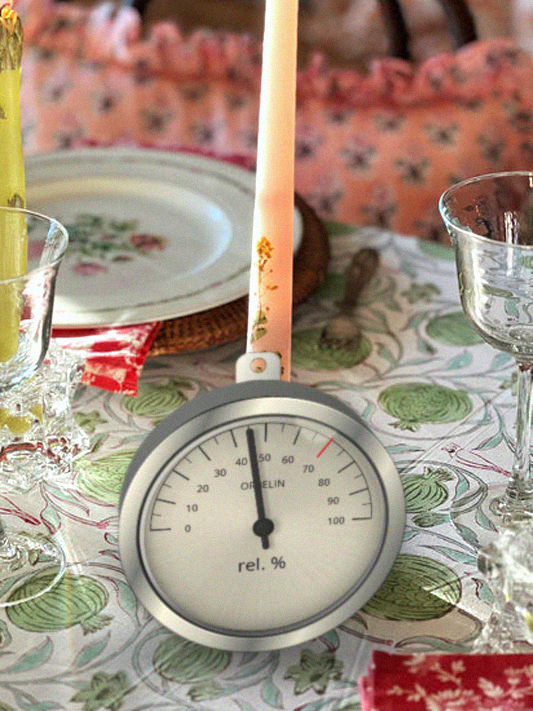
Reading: 45 %
